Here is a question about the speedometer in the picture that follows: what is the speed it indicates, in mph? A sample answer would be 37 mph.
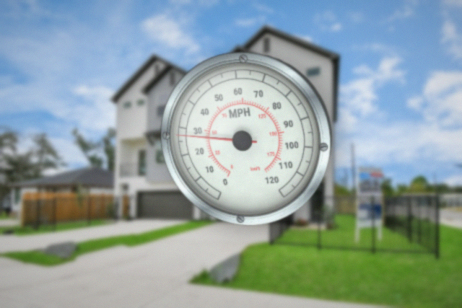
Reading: 27.5 mph
